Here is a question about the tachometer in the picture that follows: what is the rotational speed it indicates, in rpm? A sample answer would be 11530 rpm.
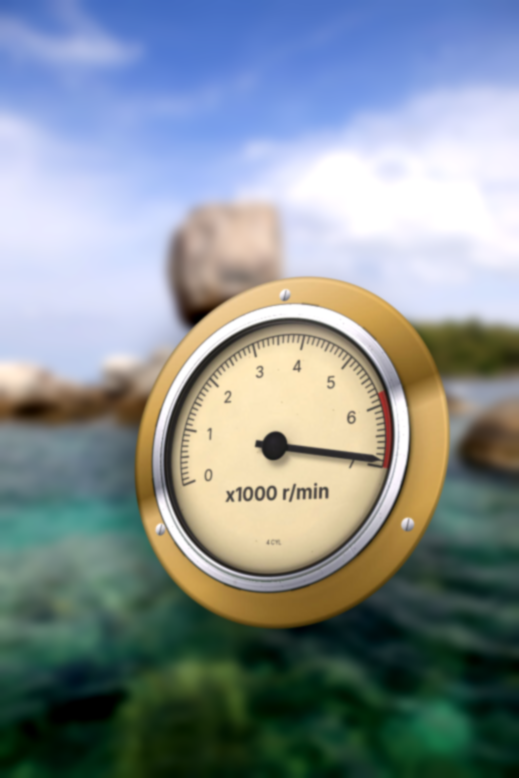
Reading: 6900 rpm
